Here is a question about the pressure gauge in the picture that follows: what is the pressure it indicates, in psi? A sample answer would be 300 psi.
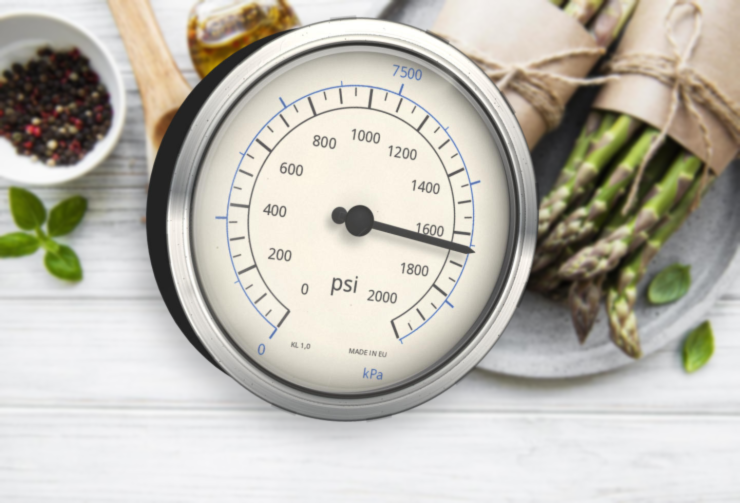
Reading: 1650 psi
